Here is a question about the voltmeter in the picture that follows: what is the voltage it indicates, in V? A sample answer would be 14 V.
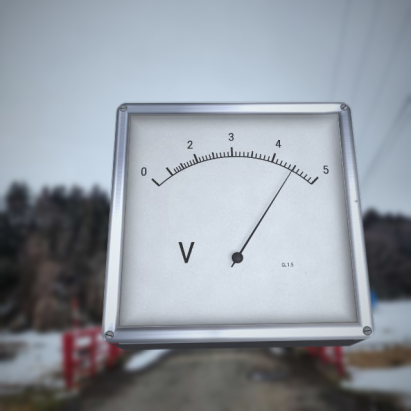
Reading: 4.5 V
